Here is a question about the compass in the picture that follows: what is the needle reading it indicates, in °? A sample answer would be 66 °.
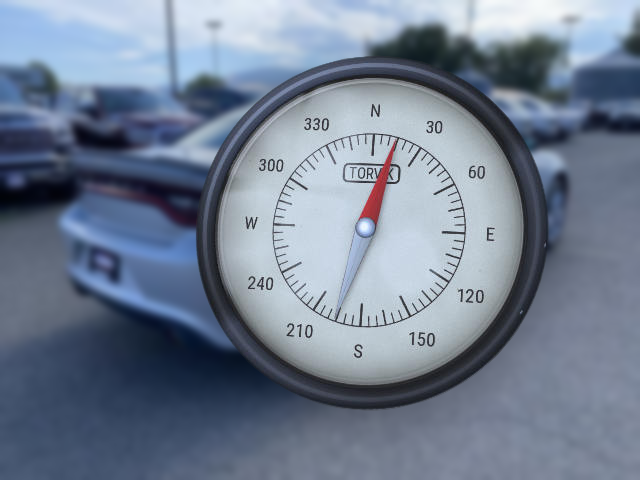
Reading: 15 °
